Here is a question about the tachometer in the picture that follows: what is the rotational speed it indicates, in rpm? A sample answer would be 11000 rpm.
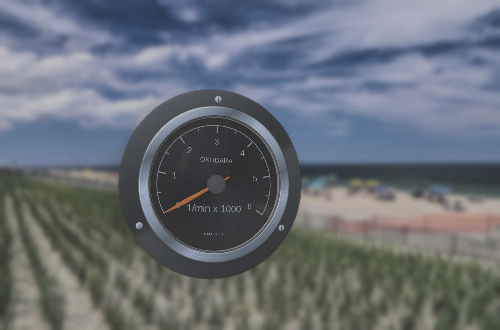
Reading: 0 rpm
